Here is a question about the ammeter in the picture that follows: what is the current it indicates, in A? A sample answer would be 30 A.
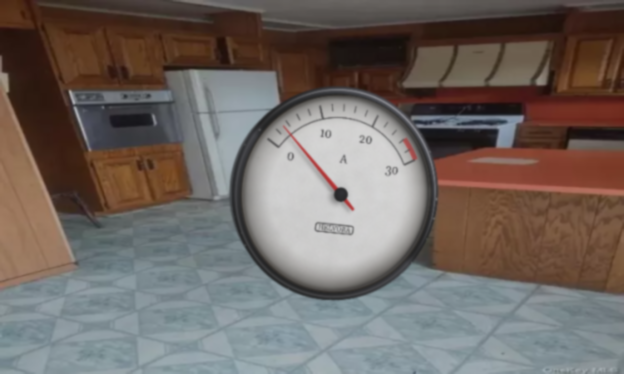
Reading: 3 A
